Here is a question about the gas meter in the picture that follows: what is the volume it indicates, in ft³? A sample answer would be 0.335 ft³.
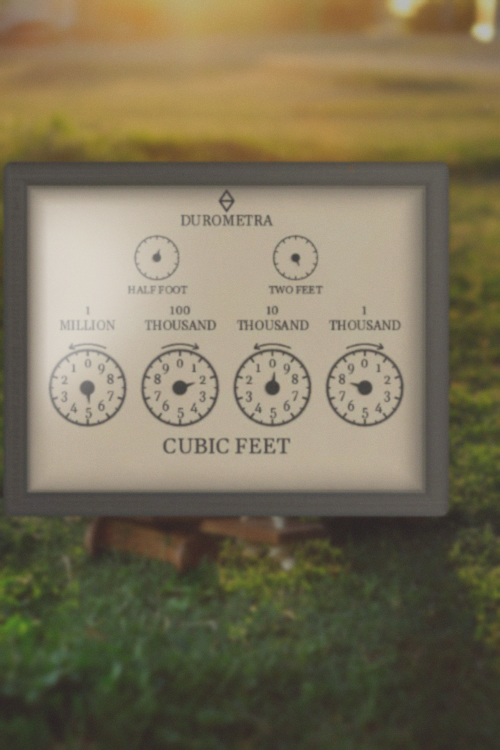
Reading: 519800 ft³
